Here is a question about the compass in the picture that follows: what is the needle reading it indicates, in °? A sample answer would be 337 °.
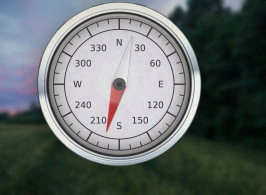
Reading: 195 °
